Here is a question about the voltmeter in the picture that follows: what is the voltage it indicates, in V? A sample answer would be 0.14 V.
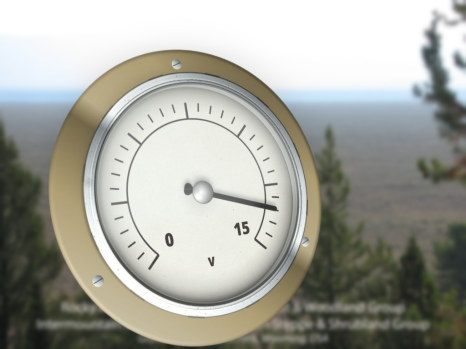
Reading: 13.5 V
